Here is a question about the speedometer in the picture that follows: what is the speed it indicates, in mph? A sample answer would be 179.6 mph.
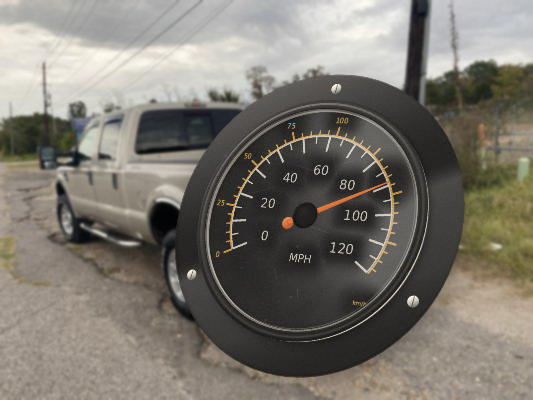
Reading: 90 mph
